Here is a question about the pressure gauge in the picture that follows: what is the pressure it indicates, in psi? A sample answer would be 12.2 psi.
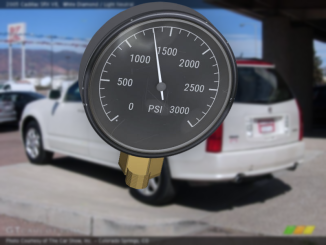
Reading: 1300 psi
